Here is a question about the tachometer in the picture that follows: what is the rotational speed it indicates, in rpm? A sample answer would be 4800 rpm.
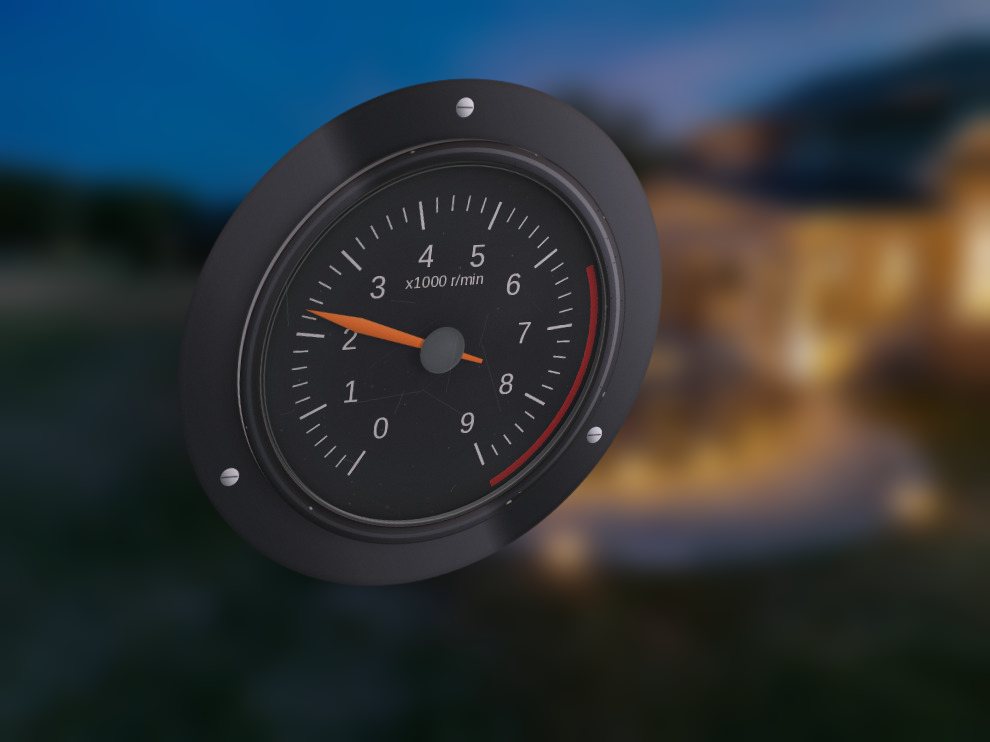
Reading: 2300 rpm
